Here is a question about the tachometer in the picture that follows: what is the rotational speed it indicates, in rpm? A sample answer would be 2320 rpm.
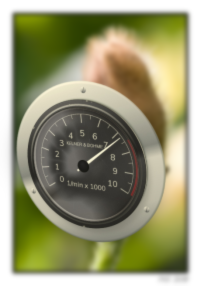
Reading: 7250 rpm
